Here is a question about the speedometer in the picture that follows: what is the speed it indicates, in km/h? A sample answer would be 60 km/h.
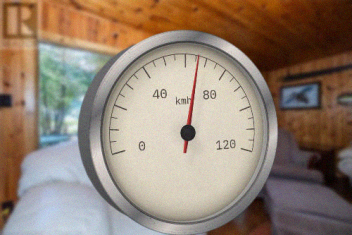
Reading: 65 km/h
